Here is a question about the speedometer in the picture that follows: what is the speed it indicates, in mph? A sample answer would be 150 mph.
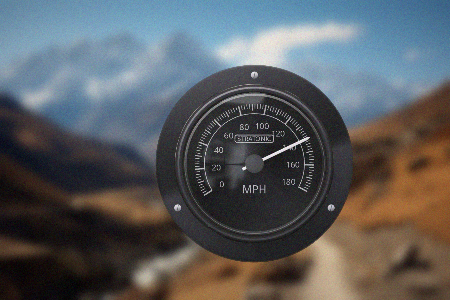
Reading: 140 mph
